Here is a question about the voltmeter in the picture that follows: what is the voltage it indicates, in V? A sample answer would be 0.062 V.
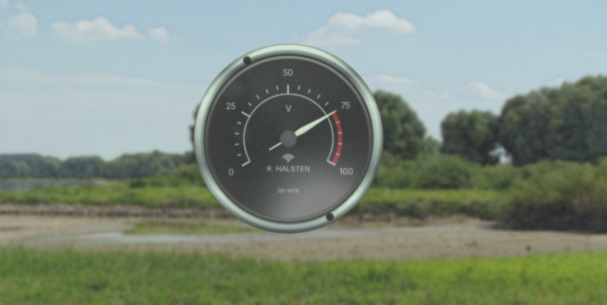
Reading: 75 V
